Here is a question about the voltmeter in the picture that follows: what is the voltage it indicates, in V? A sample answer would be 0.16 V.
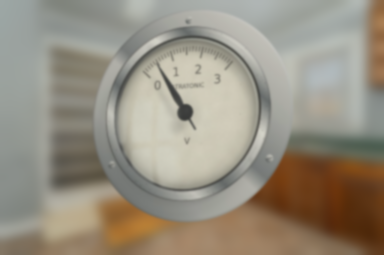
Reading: 0.5 V
